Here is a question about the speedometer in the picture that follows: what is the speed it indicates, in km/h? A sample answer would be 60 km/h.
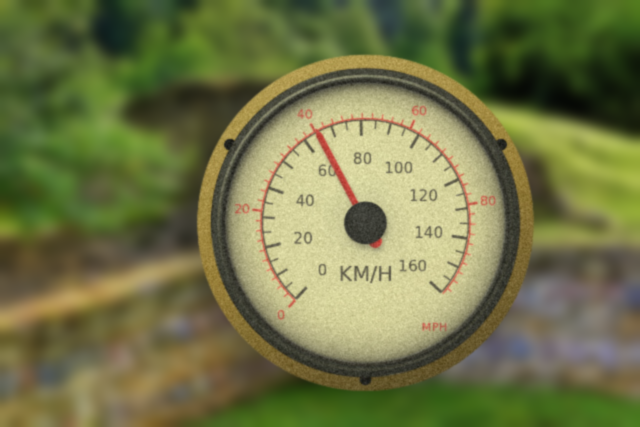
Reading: 65 km/h
